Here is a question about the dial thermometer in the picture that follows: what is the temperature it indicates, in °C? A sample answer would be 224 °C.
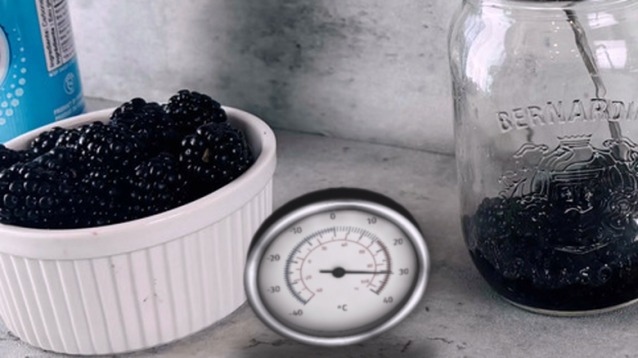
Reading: 30 °C
